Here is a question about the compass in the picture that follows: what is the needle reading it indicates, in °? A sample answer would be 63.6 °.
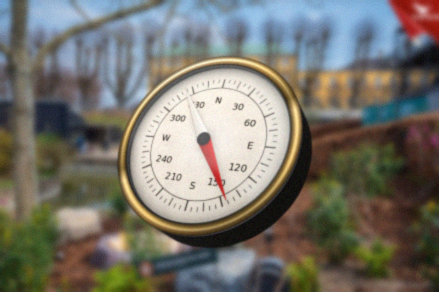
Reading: 145 °
